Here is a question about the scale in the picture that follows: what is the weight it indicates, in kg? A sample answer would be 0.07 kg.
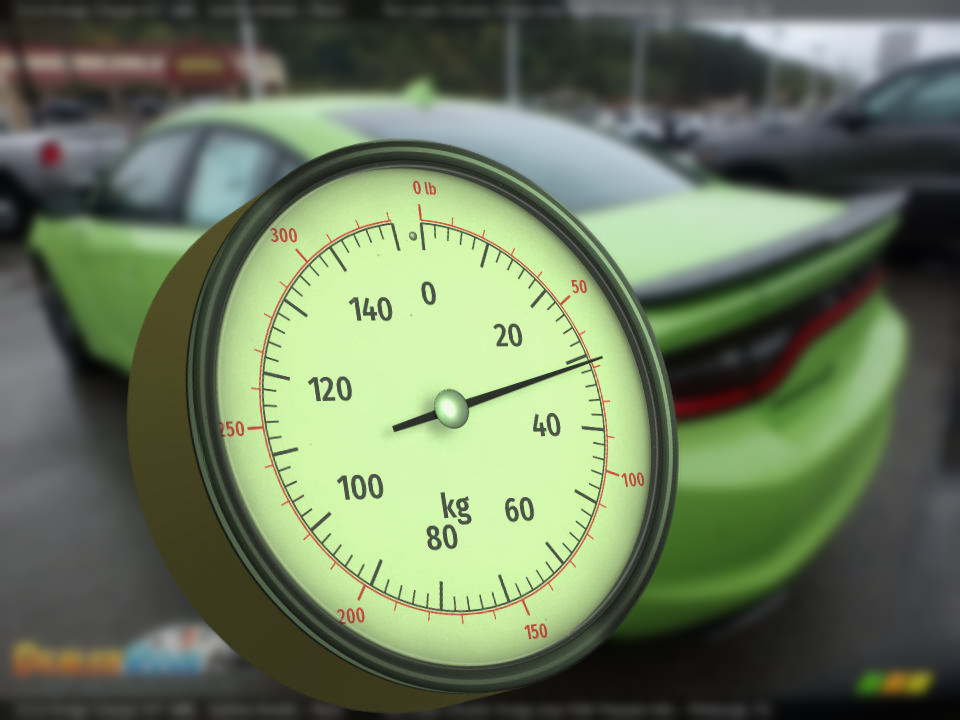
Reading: 31 kg
